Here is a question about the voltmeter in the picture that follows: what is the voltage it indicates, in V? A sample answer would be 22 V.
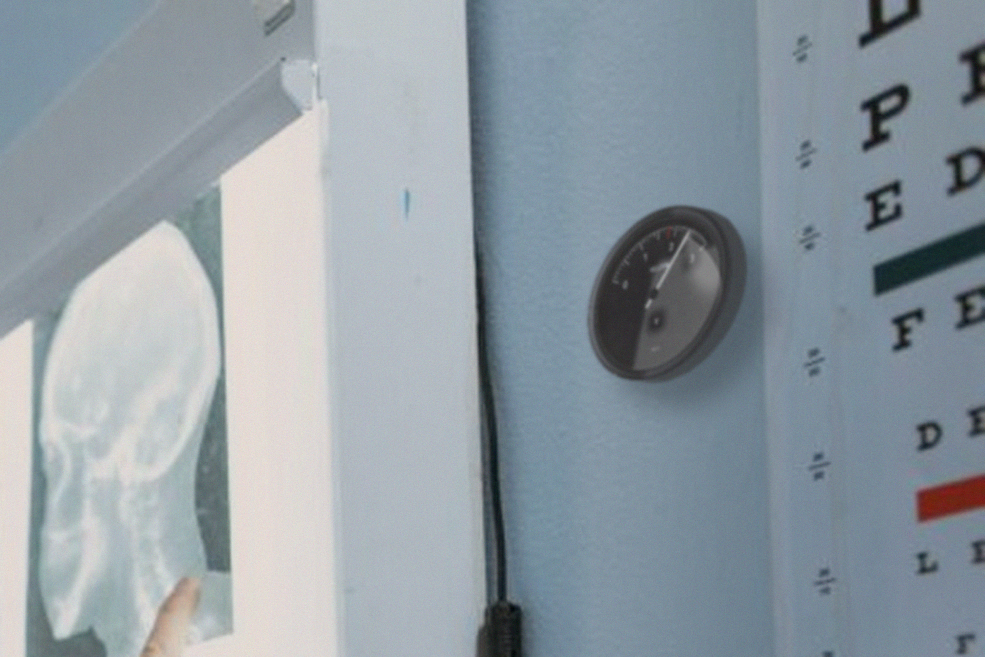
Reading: 2.5 V
